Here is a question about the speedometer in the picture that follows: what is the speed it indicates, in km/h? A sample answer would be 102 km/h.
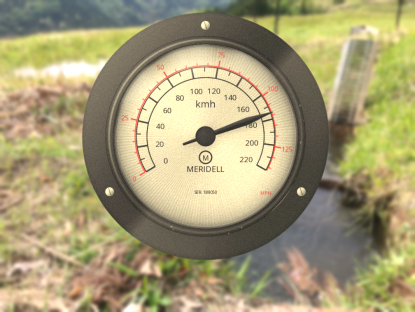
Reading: 175 km/h
